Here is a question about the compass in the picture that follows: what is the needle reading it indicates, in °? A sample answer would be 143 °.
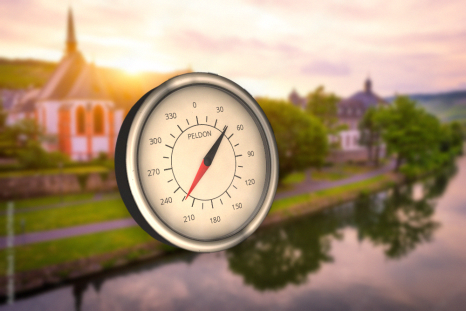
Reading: 225 °
